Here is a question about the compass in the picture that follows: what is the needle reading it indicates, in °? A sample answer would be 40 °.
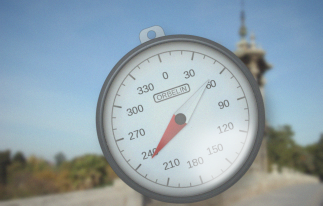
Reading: 235 °
